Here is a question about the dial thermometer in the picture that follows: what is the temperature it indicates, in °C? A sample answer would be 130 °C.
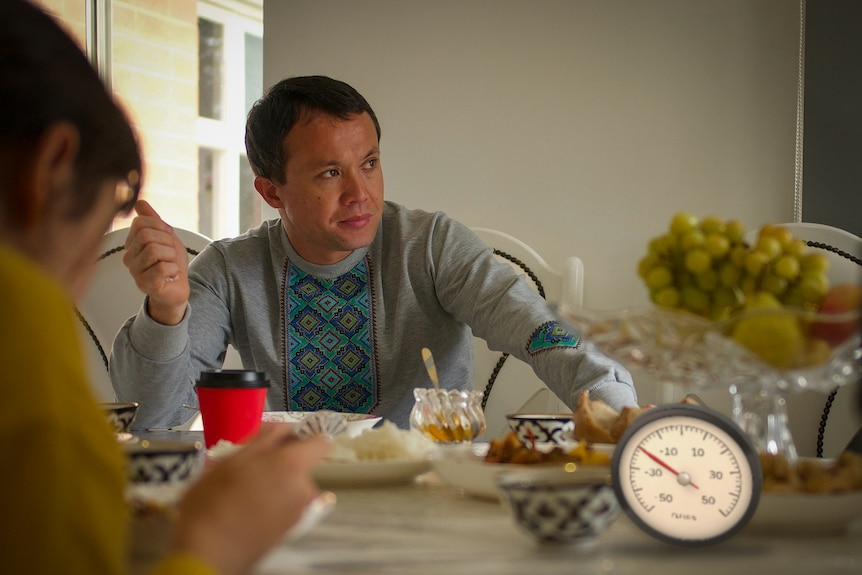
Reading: -20 °C
